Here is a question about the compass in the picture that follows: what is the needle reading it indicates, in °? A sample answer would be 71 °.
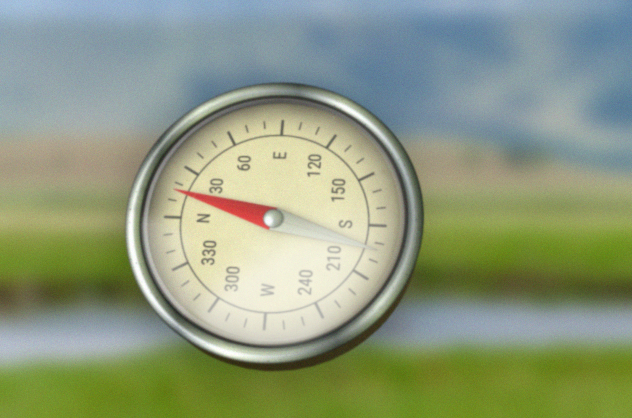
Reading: 15 °
